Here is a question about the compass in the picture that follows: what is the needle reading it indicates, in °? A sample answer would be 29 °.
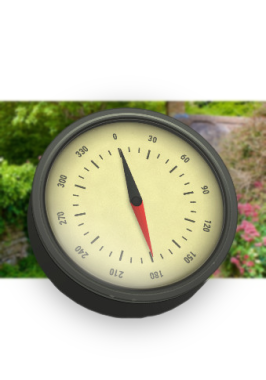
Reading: 180 °
